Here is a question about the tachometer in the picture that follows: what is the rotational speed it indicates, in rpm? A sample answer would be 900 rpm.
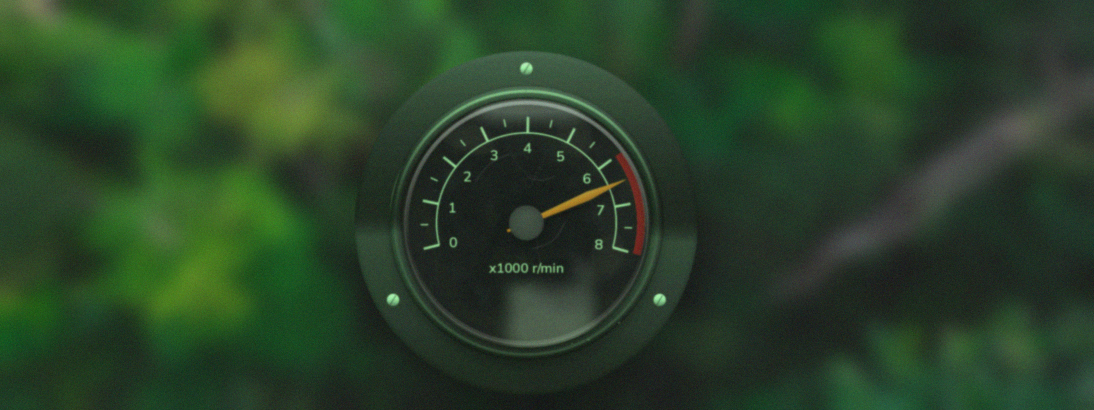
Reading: 6500 rpm
